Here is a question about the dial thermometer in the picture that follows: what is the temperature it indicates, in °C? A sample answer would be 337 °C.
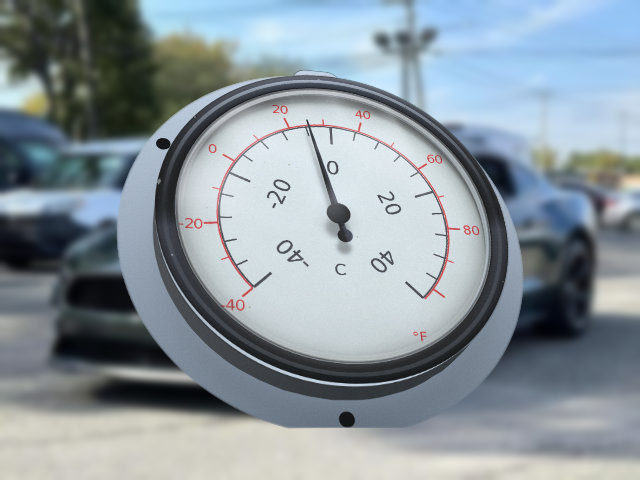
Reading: -4 °C
